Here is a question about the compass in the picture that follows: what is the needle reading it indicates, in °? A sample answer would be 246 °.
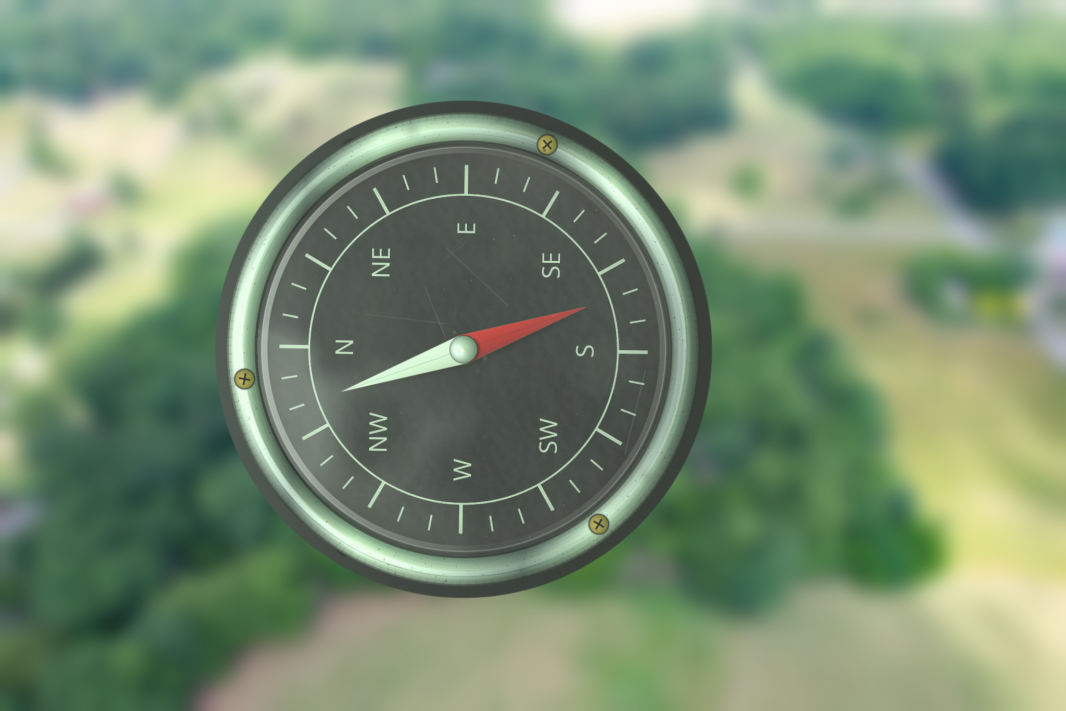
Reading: 160 °
